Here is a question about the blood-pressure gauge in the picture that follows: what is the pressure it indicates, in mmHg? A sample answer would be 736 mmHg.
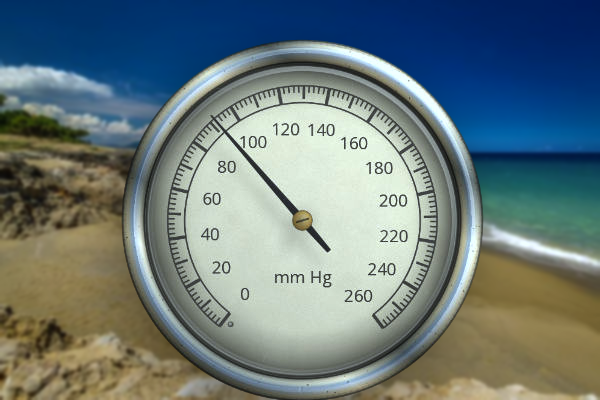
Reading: 92 mmHg
